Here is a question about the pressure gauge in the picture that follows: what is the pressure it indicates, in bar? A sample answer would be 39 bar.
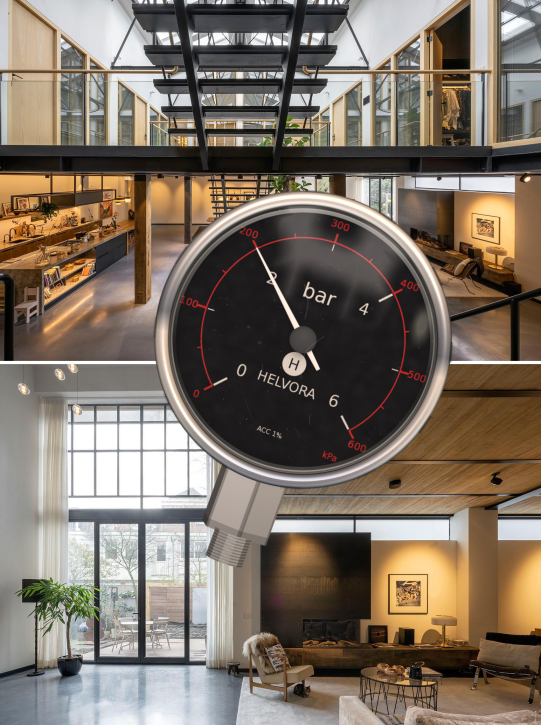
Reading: 2 bar
